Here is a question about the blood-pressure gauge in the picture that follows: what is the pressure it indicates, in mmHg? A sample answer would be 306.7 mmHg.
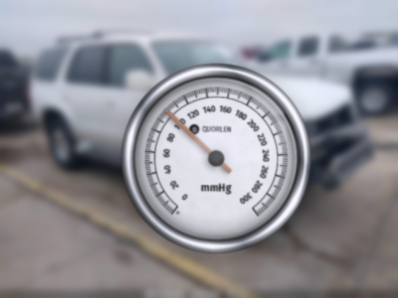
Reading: 100 mmHg
